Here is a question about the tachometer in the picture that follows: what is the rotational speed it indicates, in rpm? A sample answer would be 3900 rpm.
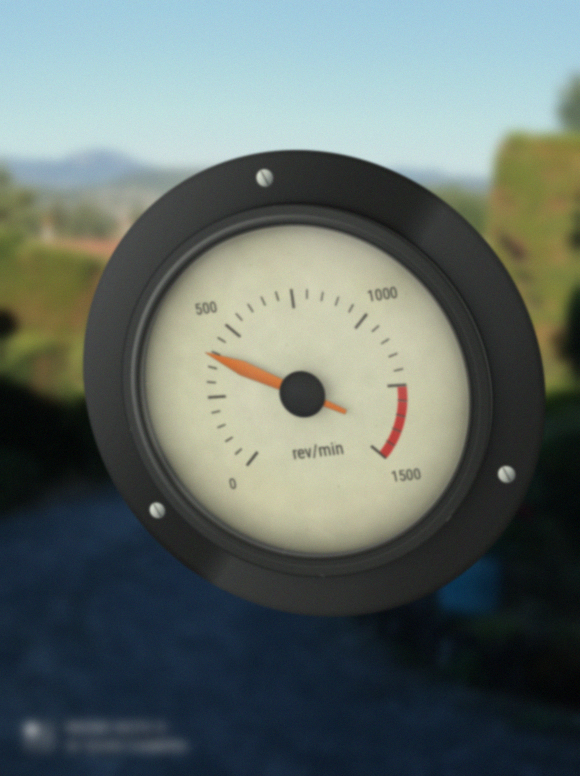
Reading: 400 rpm
